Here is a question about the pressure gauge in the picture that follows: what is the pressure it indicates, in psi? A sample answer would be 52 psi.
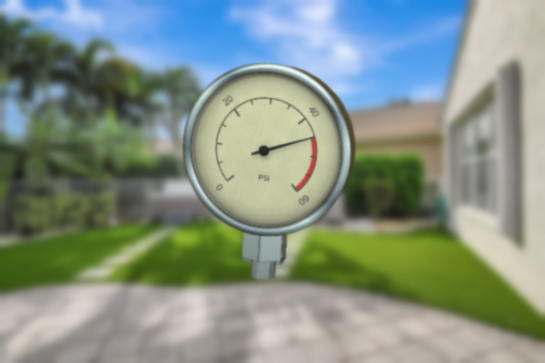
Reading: 45 psi
